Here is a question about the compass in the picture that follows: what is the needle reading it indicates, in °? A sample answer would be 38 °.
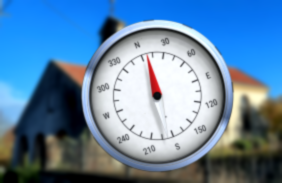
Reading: 7.5 °
